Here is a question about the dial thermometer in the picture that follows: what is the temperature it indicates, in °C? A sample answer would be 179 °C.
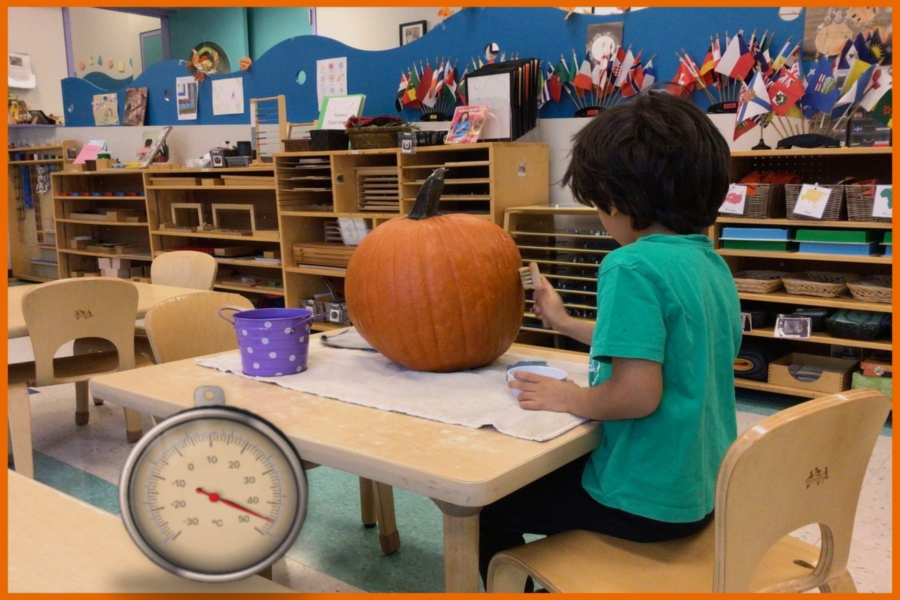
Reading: 45 °C
